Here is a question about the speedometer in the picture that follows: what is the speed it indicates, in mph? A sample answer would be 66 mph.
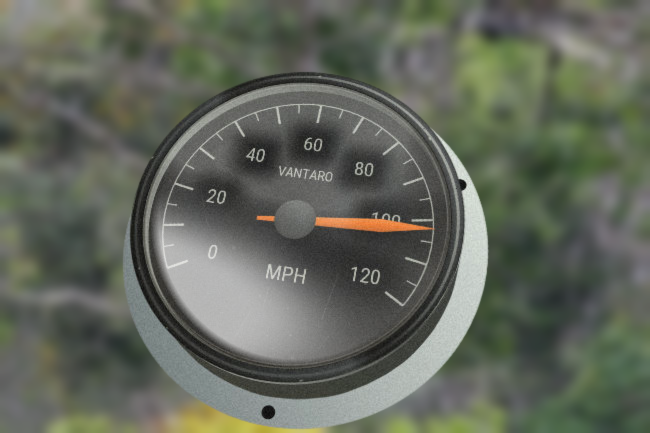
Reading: 102.5 mph
